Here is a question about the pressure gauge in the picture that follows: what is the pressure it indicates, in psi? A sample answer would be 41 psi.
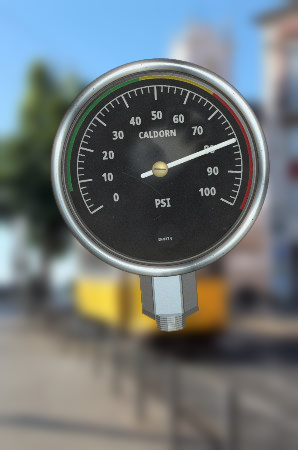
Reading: 80 psi
